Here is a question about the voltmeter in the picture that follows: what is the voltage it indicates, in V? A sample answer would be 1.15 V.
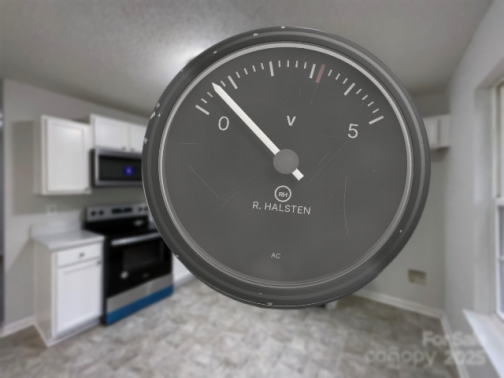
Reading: 0.6 V
